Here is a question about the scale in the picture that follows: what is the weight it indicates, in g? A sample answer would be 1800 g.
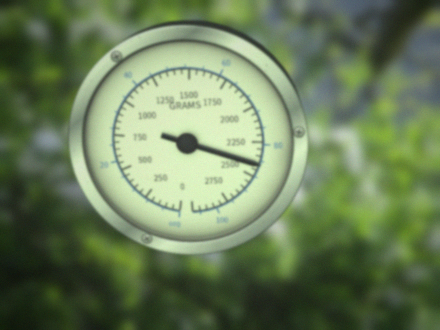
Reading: 2400 g
